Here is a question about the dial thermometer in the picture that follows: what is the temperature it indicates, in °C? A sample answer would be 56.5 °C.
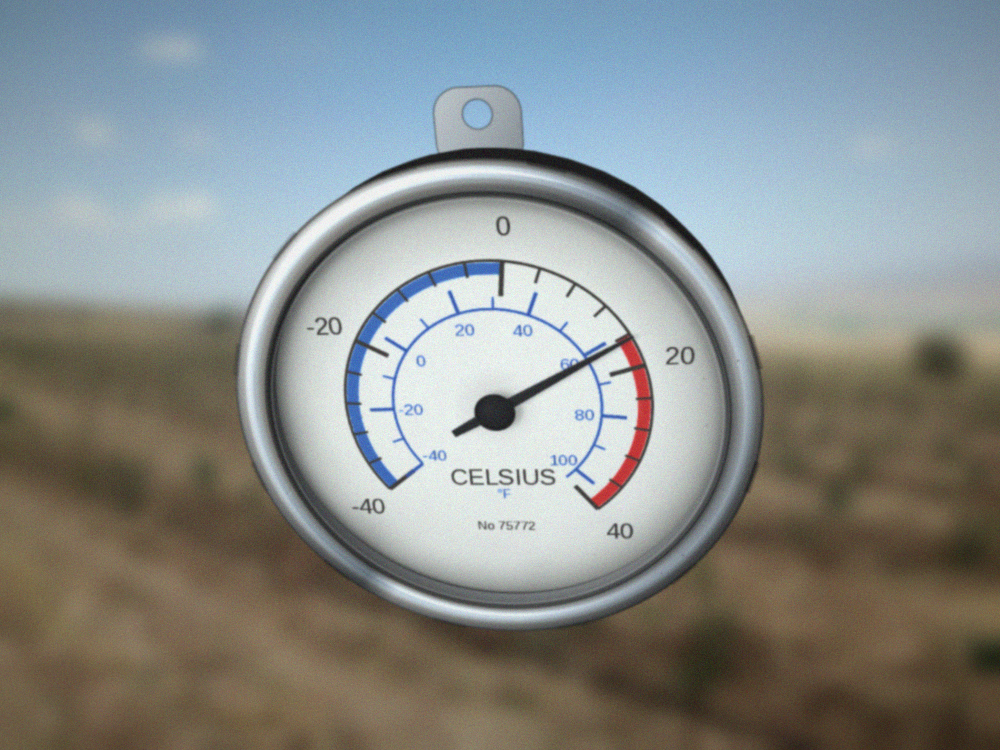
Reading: 16 °C
